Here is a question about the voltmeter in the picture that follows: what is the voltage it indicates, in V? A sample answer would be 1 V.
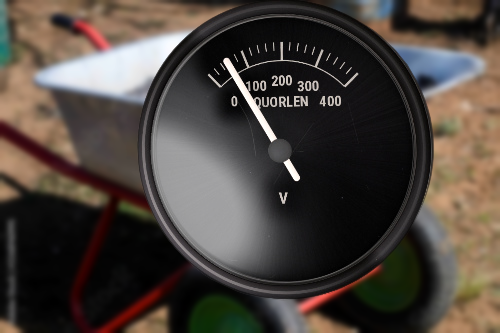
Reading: 60 V
